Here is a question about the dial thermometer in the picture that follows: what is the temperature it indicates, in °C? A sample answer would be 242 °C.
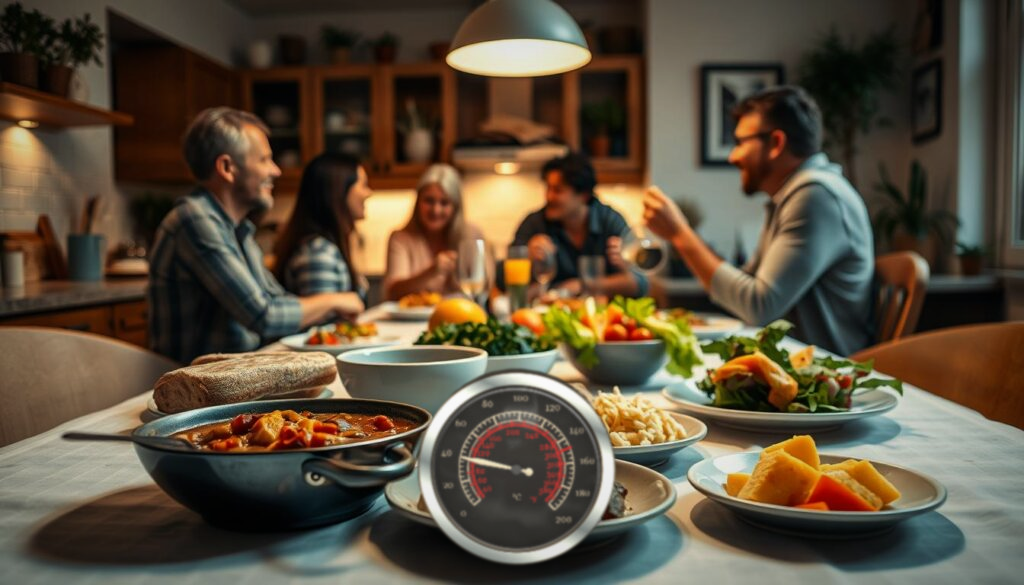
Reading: 40 °C
